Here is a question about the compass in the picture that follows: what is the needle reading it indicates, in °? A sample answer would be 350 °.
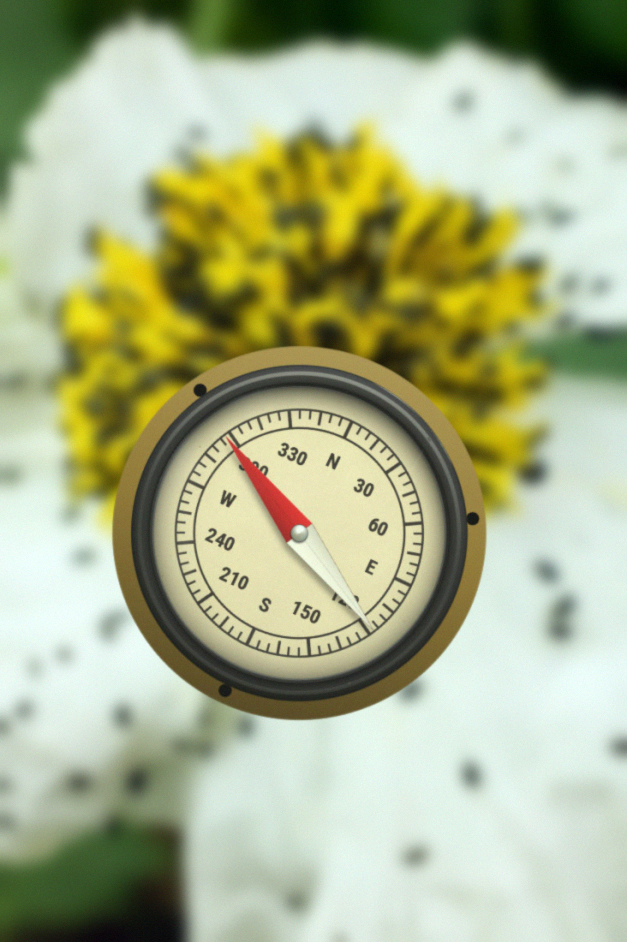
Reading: 297.5 °
